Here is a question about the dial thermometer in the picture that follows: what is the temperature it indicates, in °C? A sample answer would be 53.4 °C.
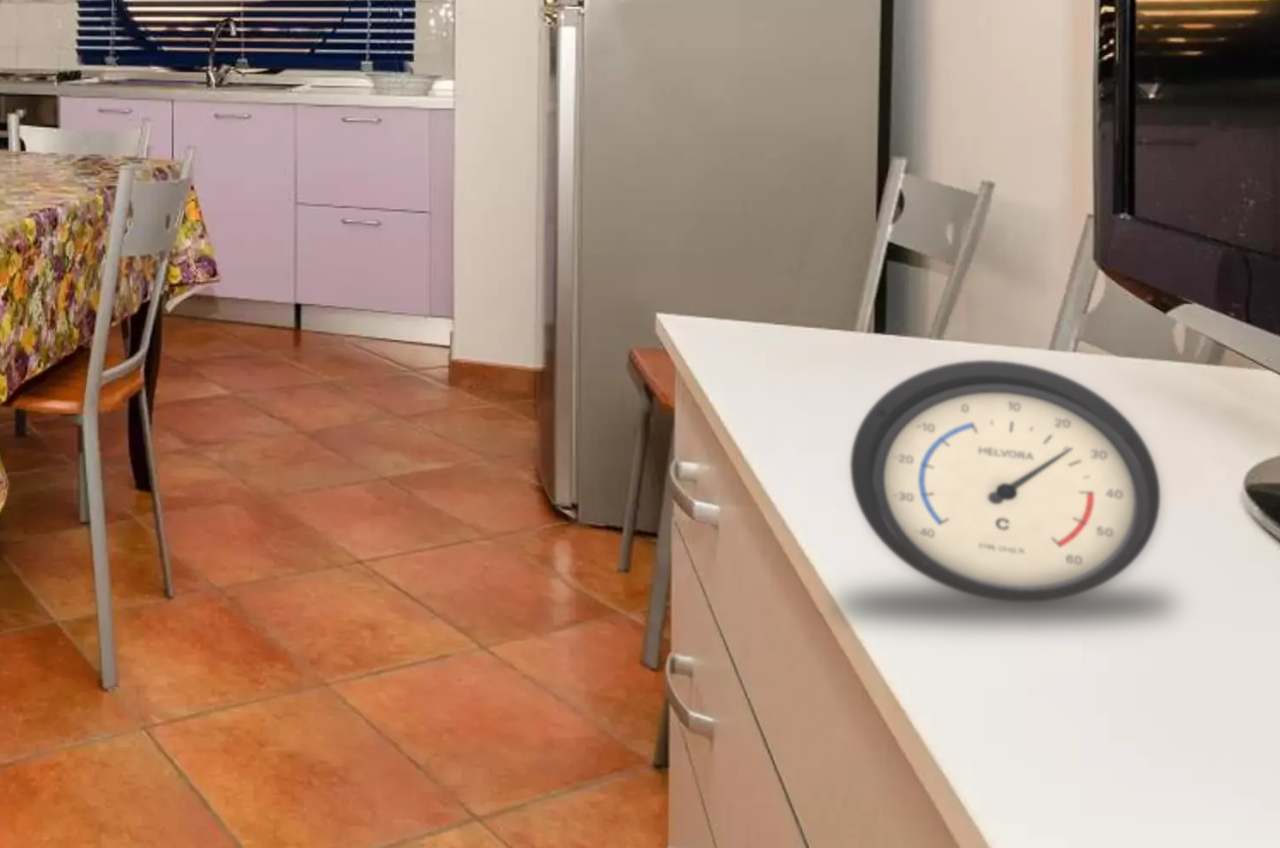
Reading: 25 °C
